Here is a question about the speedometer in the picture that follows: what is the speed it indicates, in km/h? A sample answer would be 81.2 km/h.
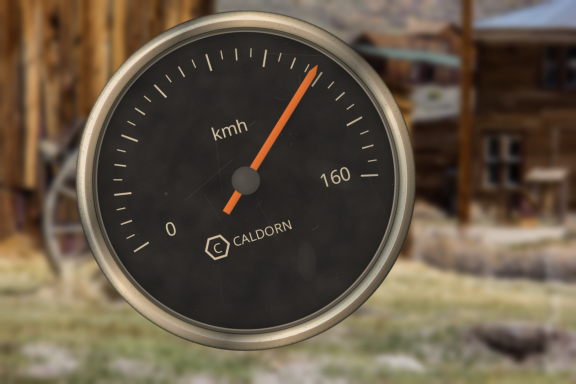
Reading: 117.5 km/h
